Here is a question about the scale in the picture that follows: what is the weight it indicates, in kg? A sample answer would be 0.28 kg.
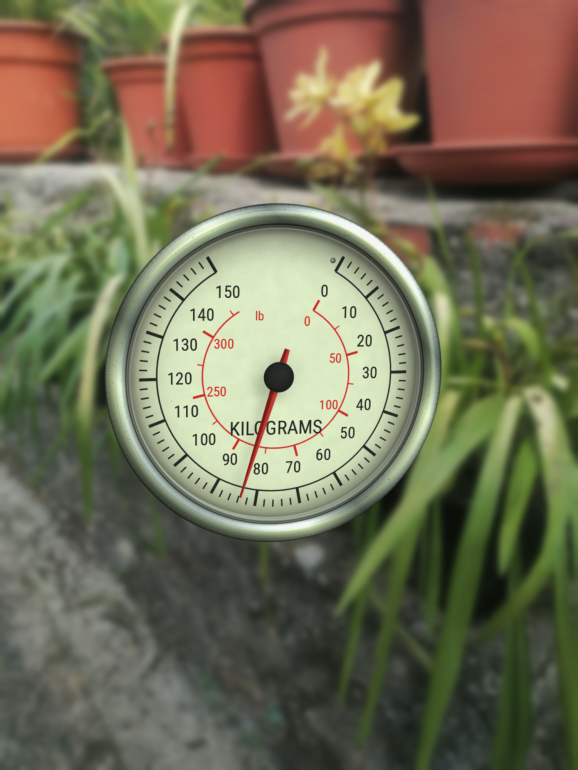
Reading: 84 kg
